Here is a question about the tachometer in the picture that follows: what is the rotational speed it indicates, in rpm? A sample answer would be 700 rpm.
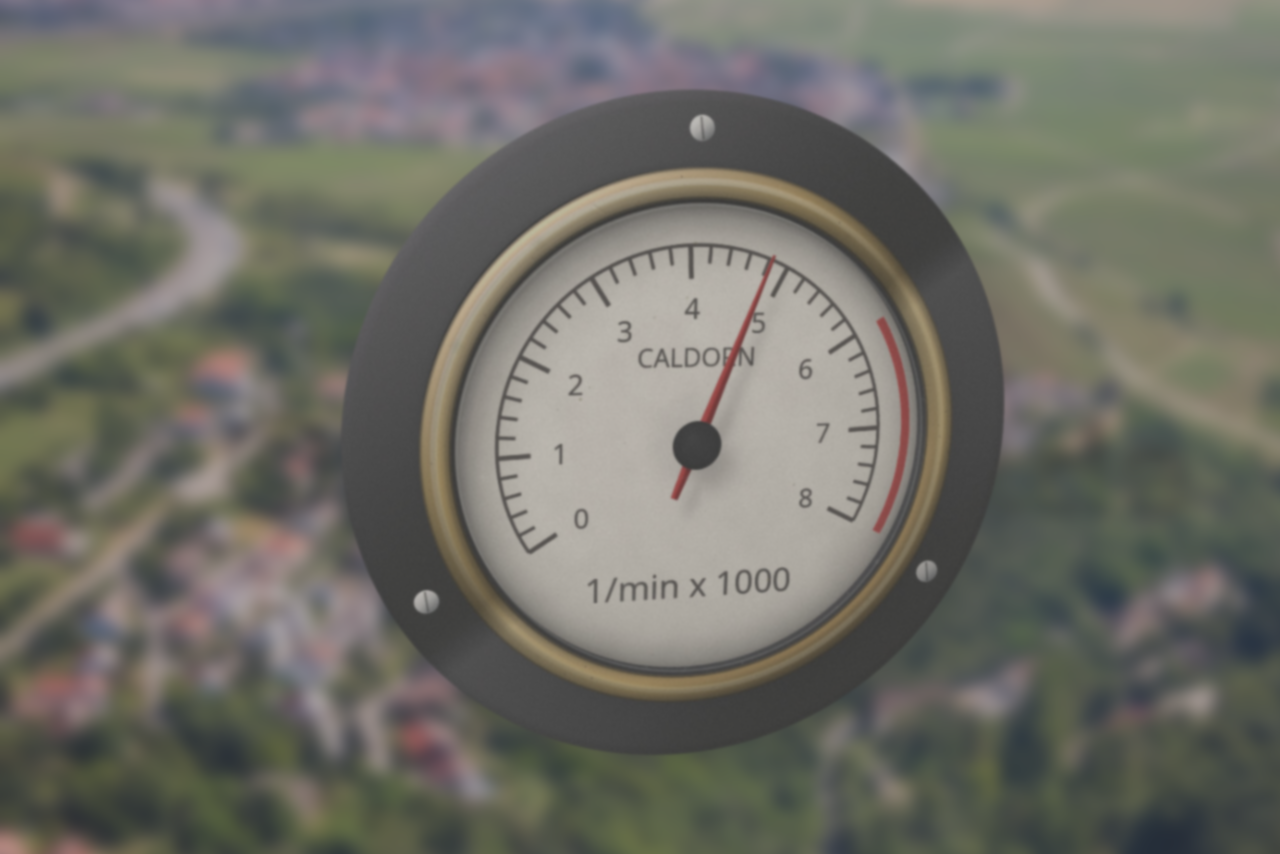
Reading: 4800 rpm
